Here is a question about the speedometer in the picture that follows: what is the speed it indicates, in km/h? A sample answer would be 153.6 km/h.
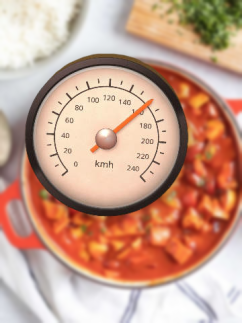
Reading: 160 km/h
